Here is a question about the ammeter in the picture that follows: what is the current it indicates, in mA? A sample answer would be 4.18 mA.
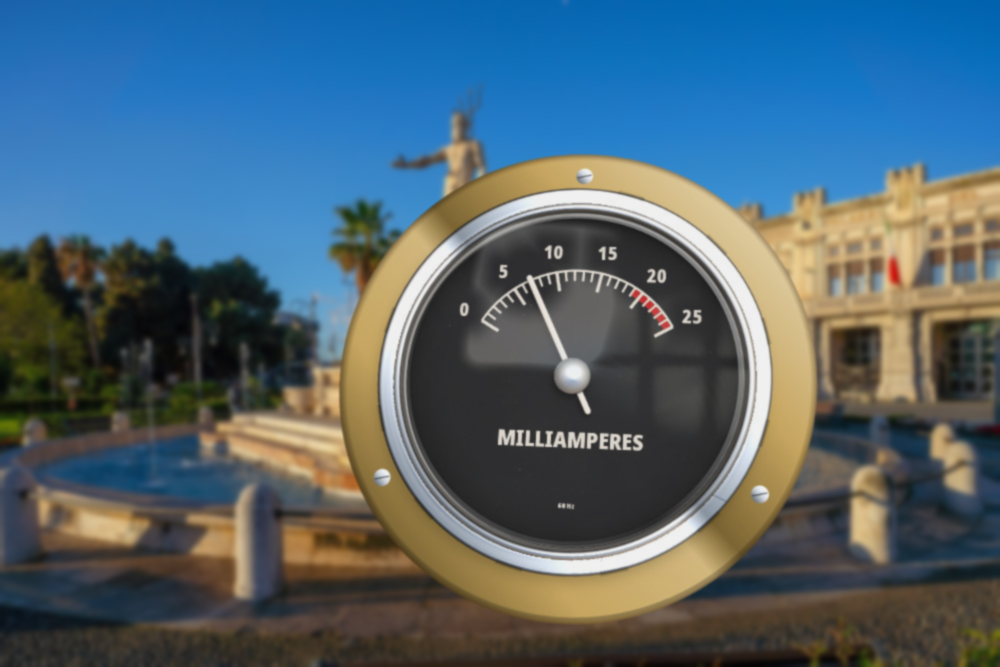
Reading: 7 mA
